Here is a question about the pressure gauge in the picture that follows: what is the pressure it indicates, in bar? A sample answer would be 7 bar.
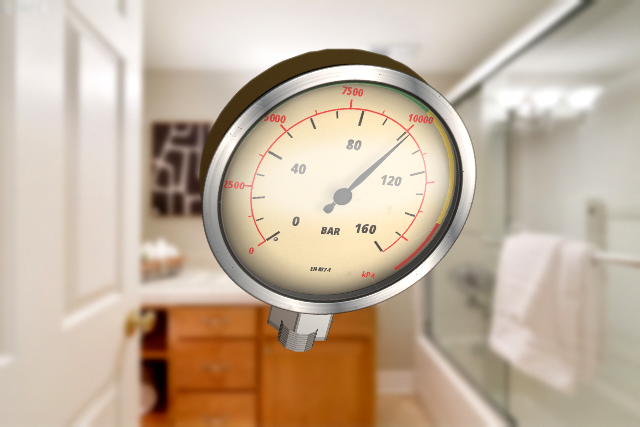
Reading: 100 bar
